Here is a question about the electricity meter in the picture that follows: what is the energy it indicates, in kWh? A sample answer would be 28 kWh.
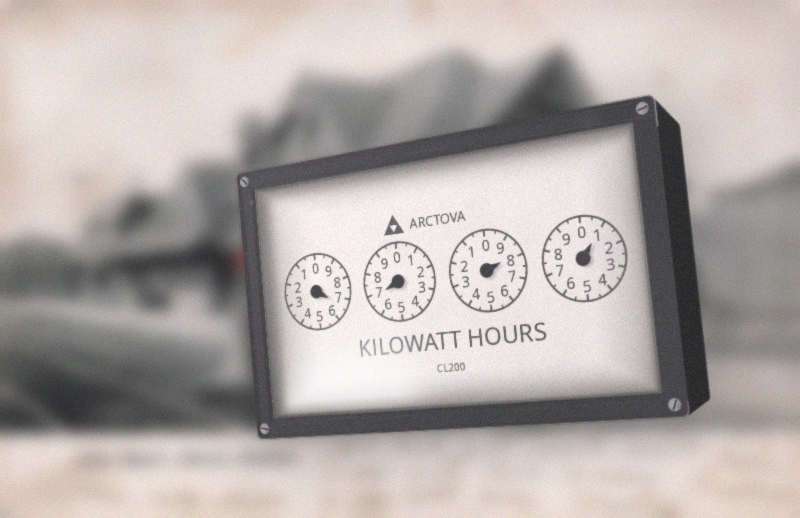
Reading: 6681 kWh
